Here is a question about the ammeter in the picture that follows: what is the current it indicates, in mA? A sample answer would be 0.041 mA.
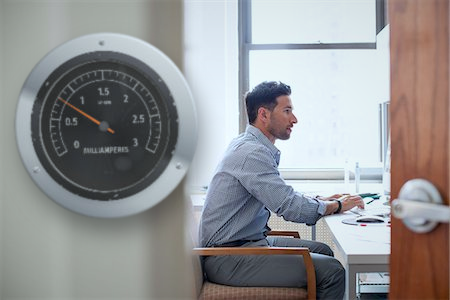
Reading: 0.8 mA
